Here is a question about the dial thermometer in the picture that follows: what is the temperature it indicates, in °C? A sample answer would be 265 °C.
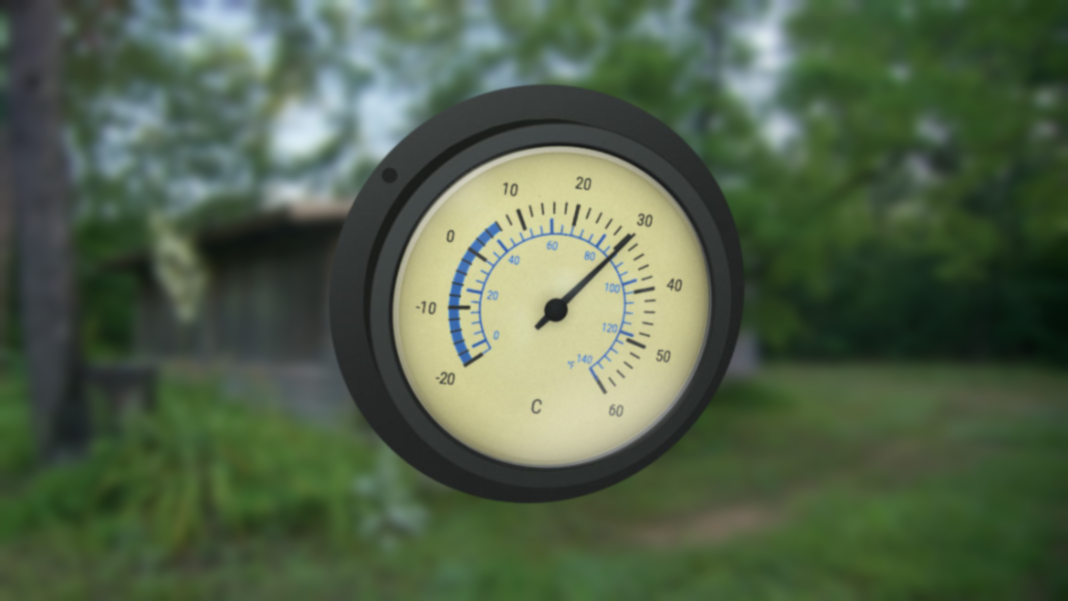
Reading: 30 °C
